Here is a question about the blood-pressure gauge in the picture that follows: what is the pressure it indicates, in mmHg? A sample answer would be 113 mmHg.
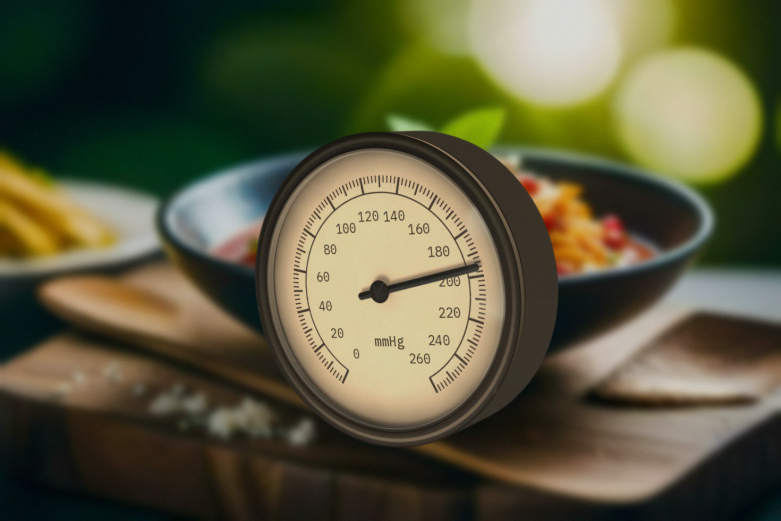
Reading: 196 mmHg
